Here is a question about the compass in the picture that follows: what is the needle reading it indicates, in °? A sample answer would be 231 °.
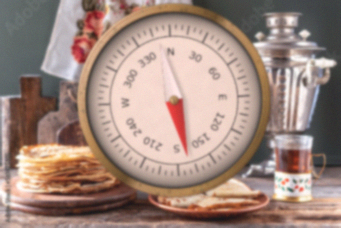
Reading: 170 °
